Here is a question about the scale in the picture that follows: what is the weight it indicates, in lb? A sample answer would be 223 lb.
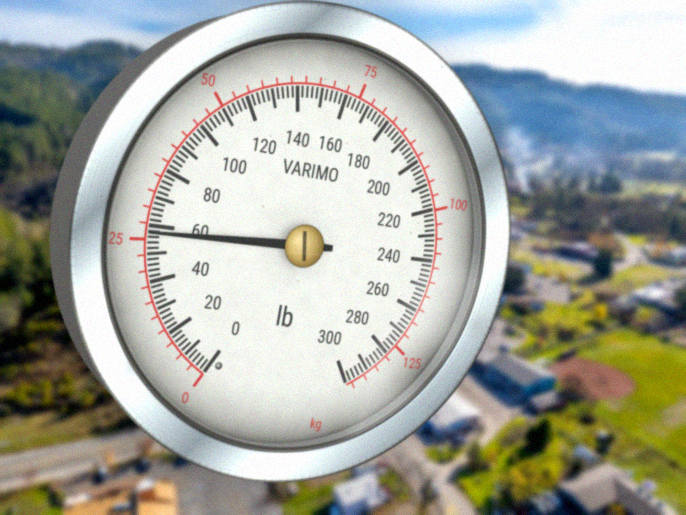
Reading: 58 lb
